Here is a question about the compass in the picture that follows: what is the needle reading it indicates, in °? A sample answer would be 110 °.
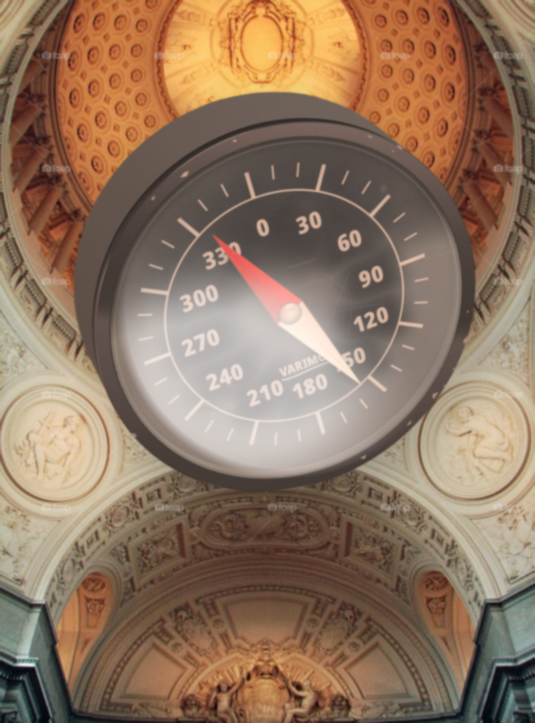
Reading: 335 °
